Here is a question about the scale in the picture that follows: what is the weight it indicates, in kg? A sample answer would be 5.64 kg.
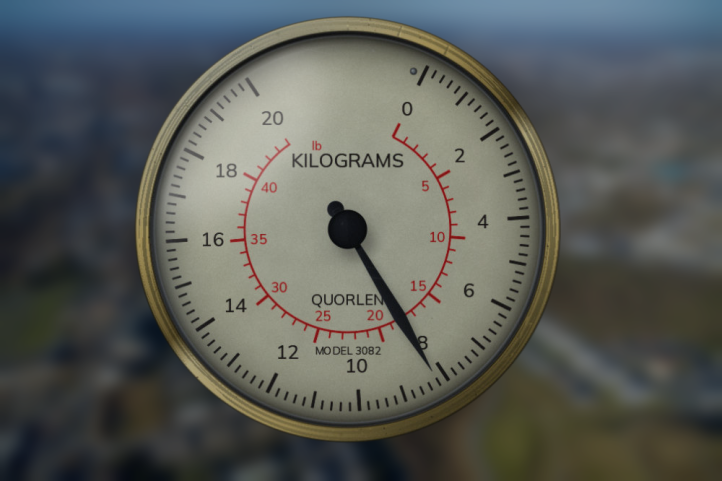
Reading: 8.2 kg
